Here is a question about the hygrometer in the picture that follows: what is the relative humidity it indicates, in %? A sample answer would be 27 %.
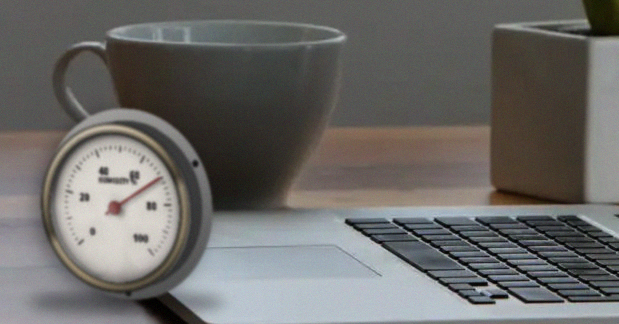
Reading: 70 %
